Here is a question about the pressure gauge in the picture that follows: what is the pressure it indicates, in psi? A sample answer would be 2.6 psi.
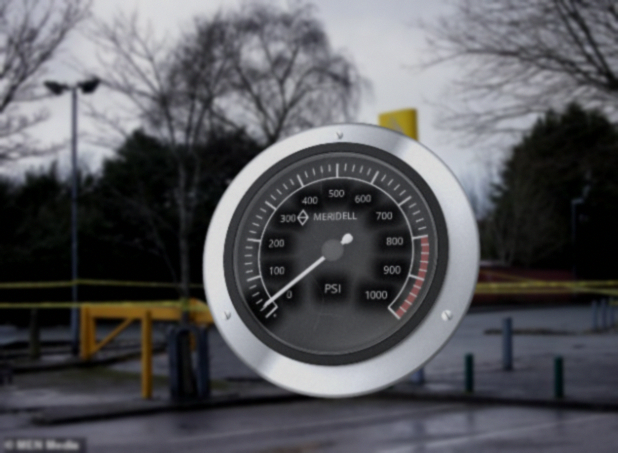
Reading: 20 psi
